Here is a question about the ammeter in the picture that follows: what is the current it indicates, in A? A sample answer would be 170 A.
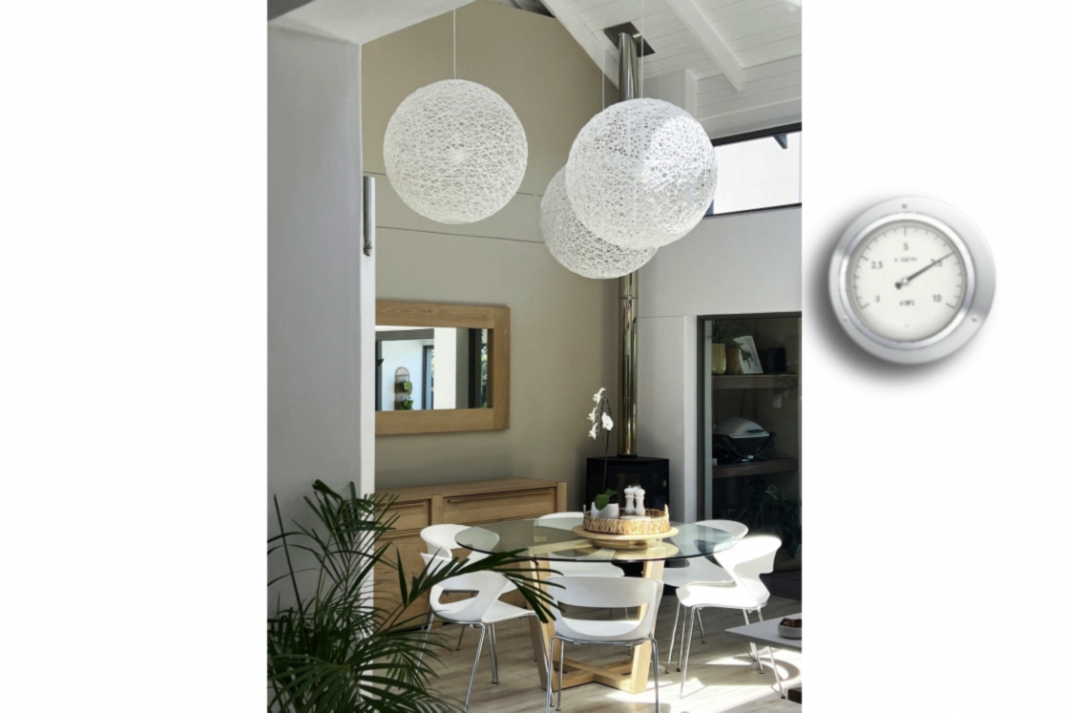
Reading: 7.5 A
